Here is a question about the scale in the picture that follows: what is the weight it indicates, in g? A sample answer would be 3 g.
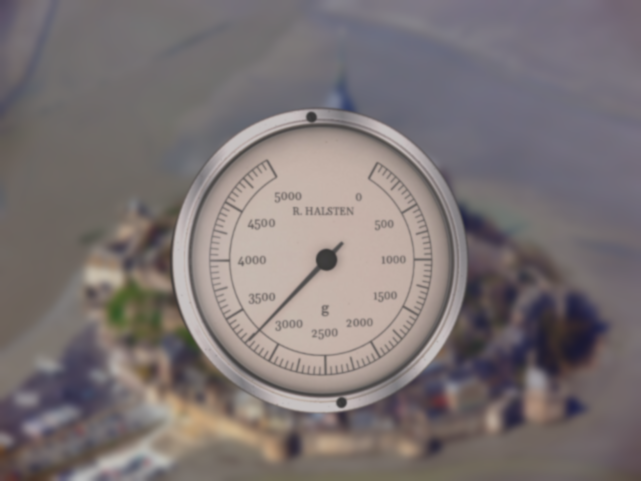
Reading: 3250 g
